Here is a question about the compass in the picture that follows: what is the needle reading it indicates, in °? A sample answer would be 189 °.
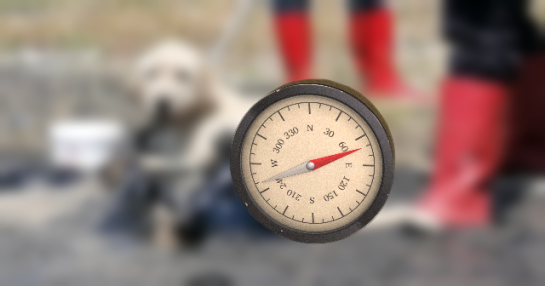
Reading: 70 °
